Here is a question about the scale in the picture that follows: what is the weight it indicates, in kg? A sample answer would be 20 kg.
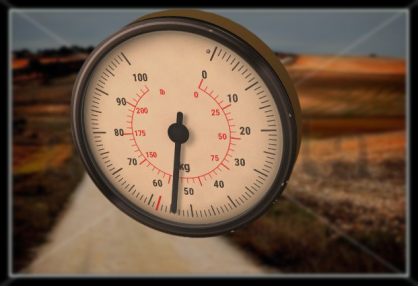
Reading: 54 kg
